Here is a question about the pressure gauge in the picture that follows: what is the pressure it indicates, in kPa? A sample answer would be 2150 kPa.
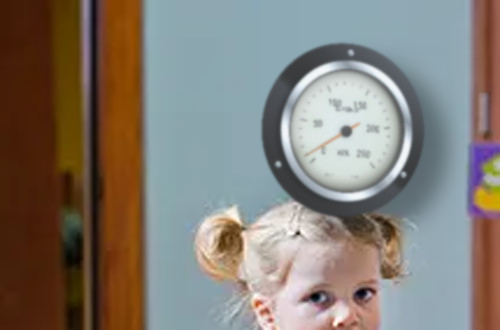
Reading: 10 kPa
